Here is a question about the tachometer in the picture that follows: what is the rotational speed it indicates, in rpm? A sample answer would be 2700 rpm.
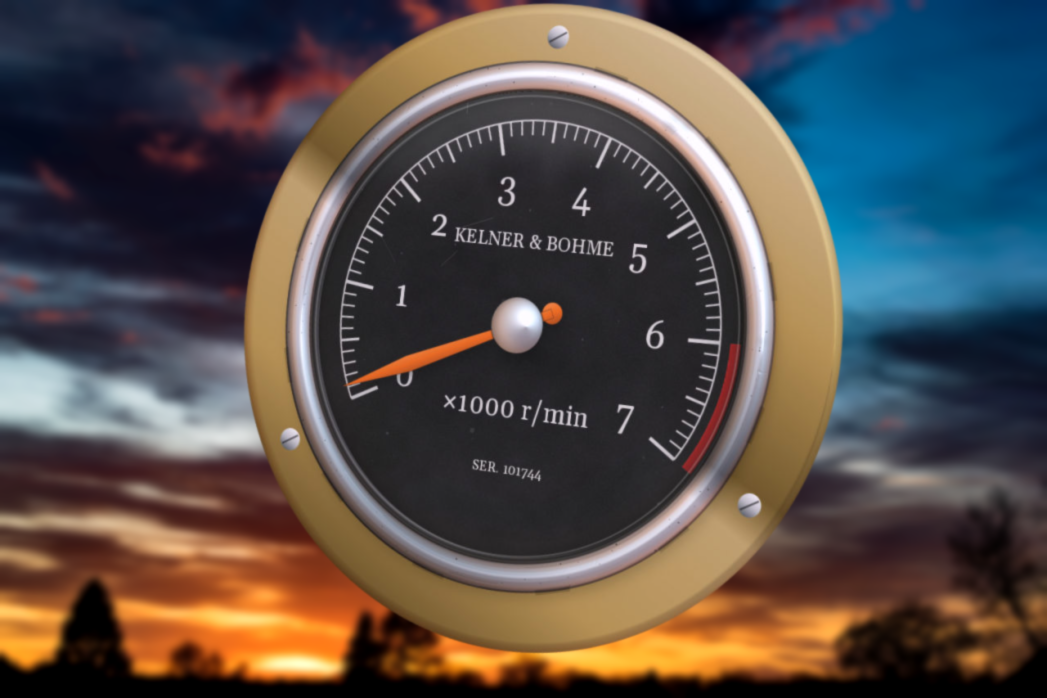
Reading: 100 rpm
